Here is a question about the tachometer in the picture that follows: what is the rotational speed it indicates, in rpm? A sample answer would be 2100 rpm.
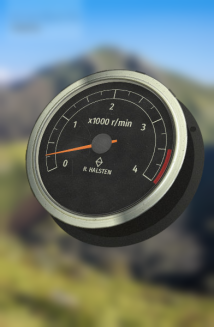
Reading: 250 rpm
